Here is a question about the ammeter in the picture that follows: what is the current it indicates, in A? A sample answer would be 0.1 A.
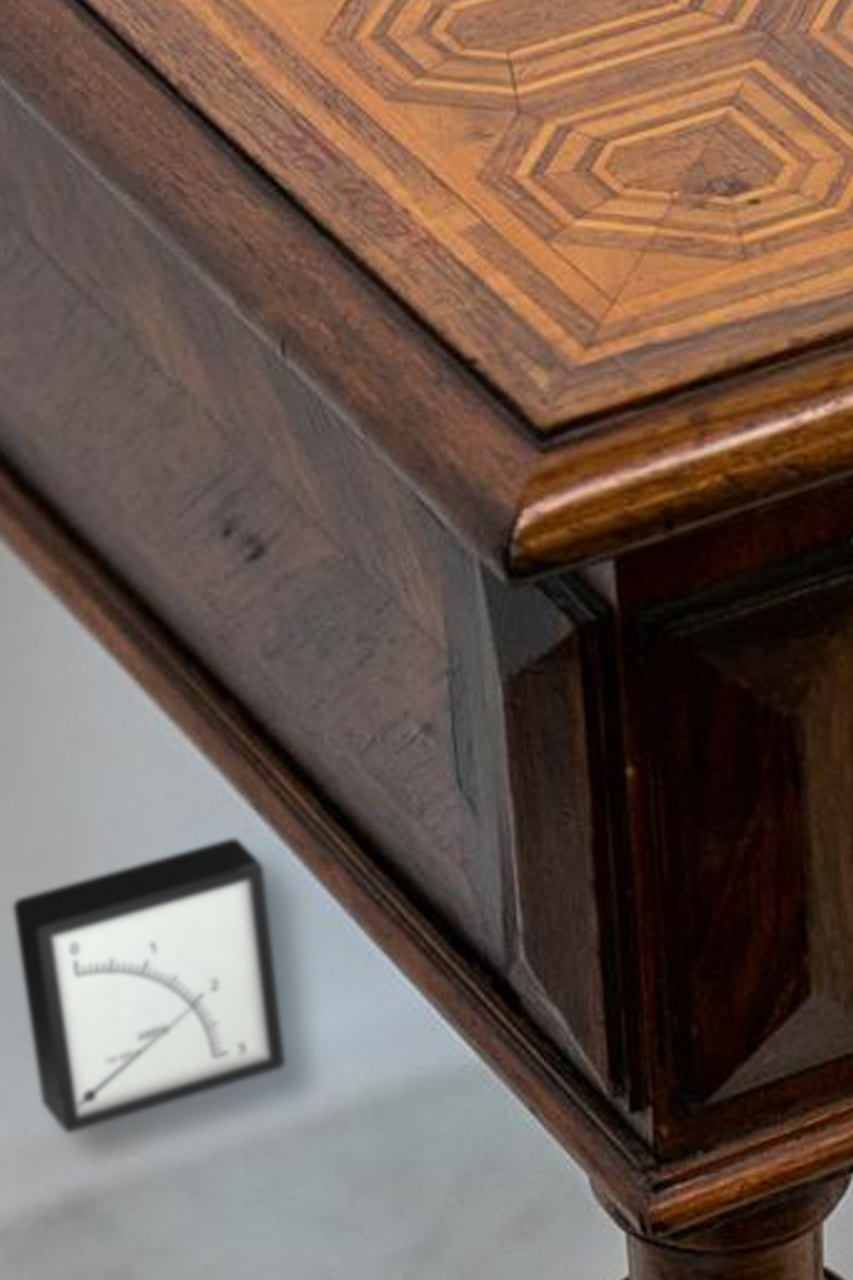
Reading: 2 A
